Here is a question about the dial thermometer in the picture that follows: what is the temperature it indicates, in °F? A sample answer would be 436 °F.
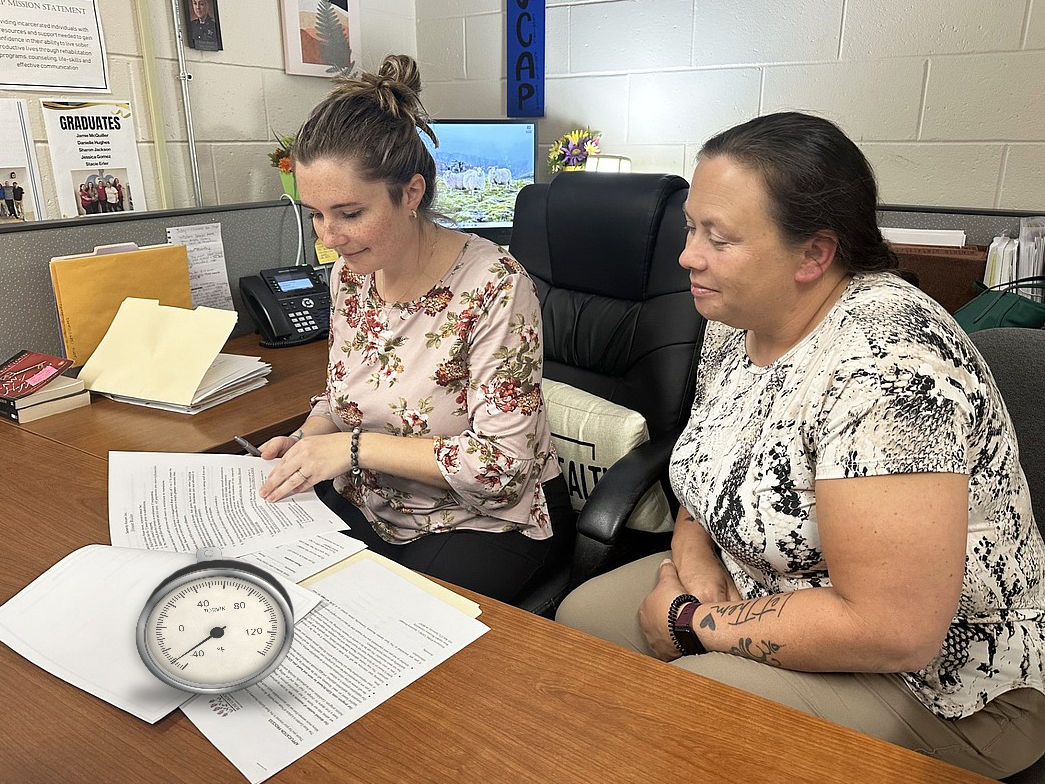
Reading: -30 °F
